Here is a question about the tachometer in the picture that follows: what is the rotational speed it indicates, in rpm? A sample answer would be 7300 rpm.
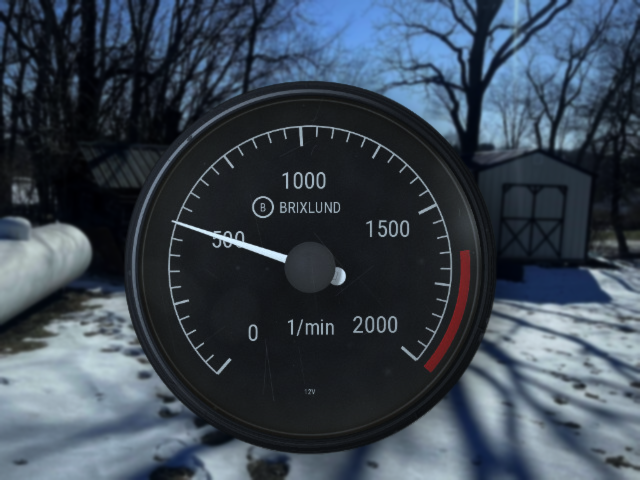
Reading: 500 rpm
